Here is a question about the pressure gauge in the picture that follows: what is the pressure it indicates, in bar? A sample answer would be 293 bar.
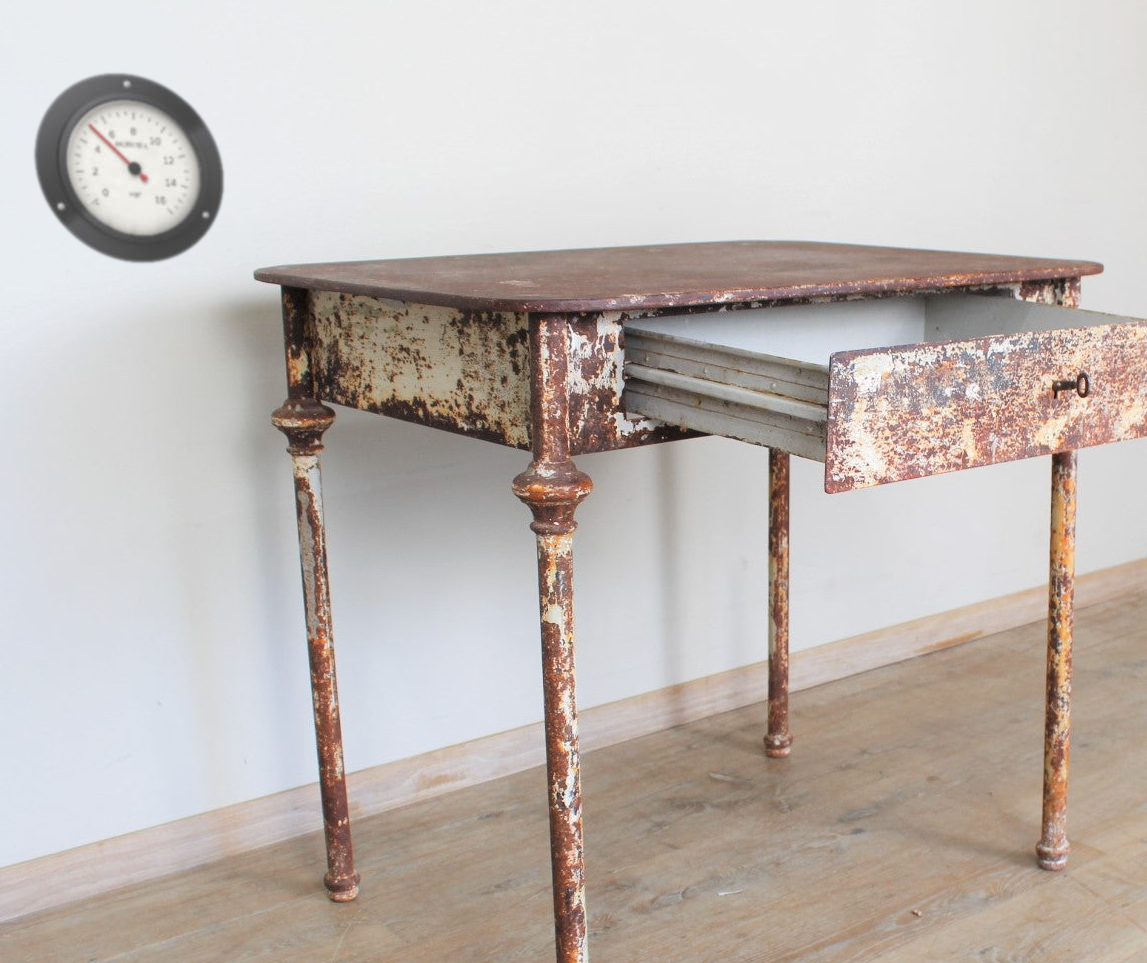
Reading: 5 bar
